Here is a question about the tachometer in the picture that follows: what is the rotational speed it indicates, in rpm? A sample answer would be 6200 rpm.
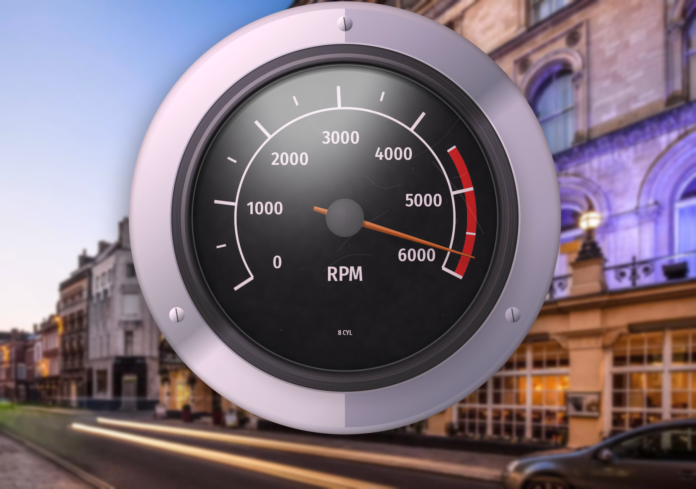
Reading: 5750 rpm
